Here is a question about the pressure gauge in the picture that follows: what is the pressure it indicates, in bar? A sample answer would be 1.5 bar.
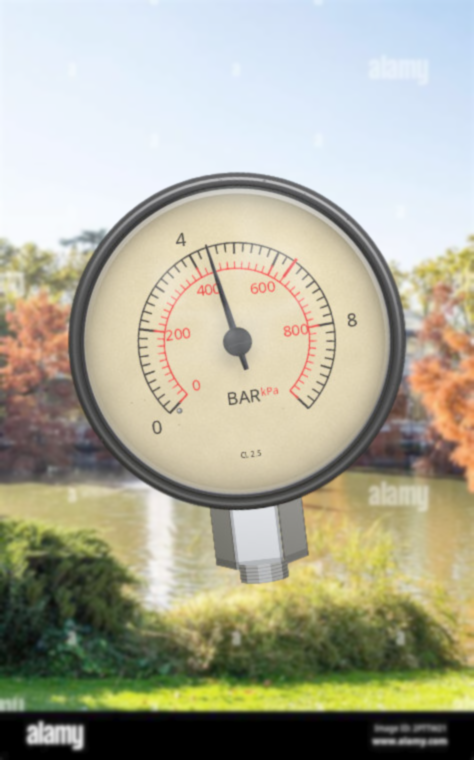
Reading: 4.4 bar
